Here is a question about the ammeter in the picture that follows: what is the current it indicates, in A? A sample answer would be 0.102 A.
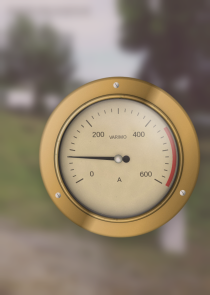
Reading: 80 A
